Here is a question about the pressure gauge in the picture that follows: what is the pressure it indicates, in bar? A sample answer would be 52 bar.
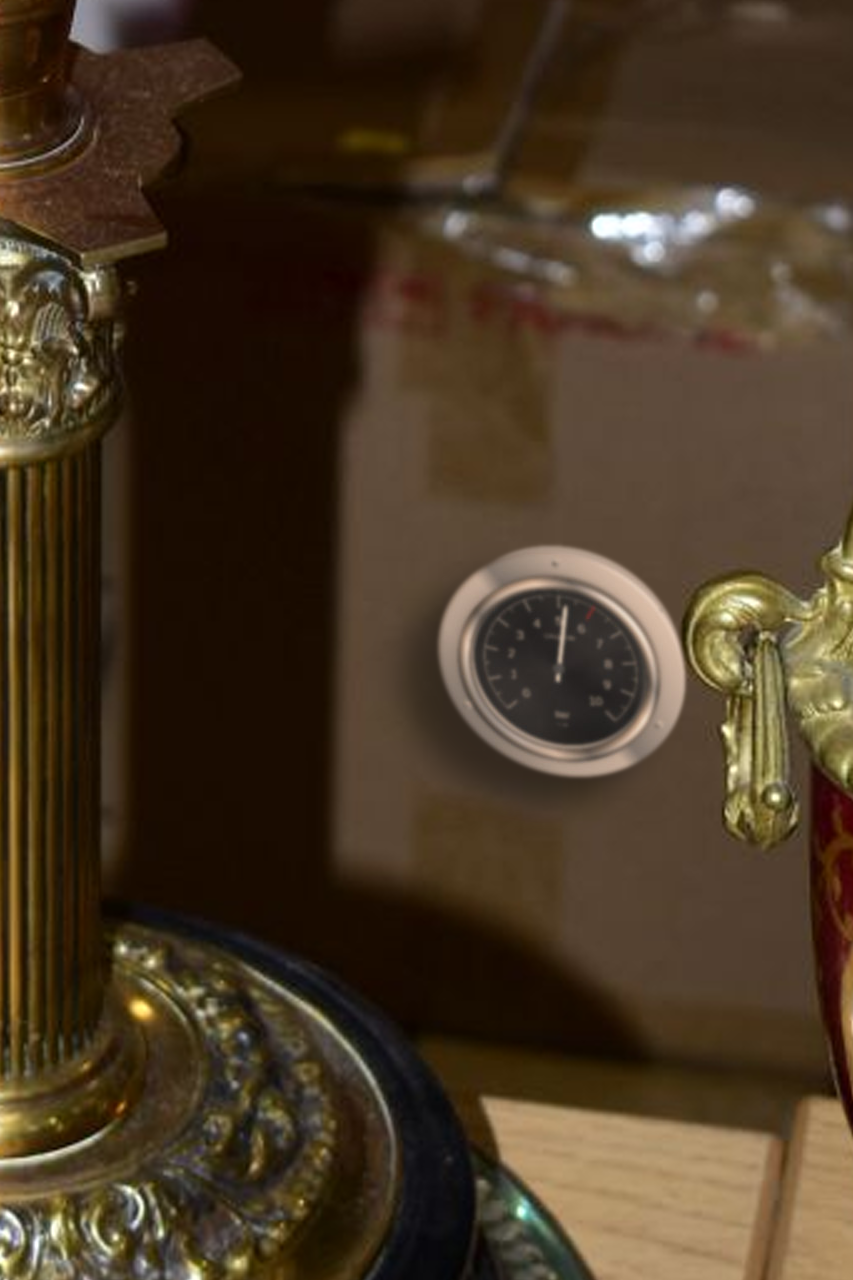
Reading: 5.25 bar
